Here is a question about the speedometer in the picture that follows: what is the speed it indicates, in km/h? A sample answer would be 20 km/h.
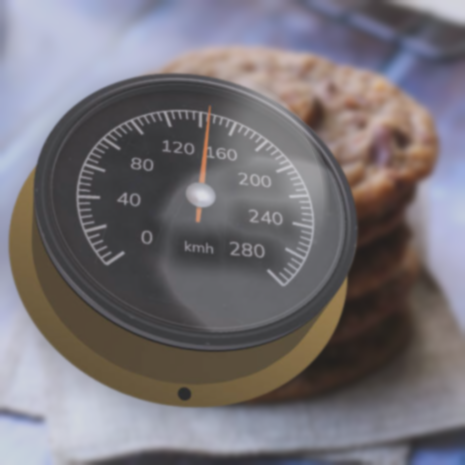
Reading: 144 km/h
